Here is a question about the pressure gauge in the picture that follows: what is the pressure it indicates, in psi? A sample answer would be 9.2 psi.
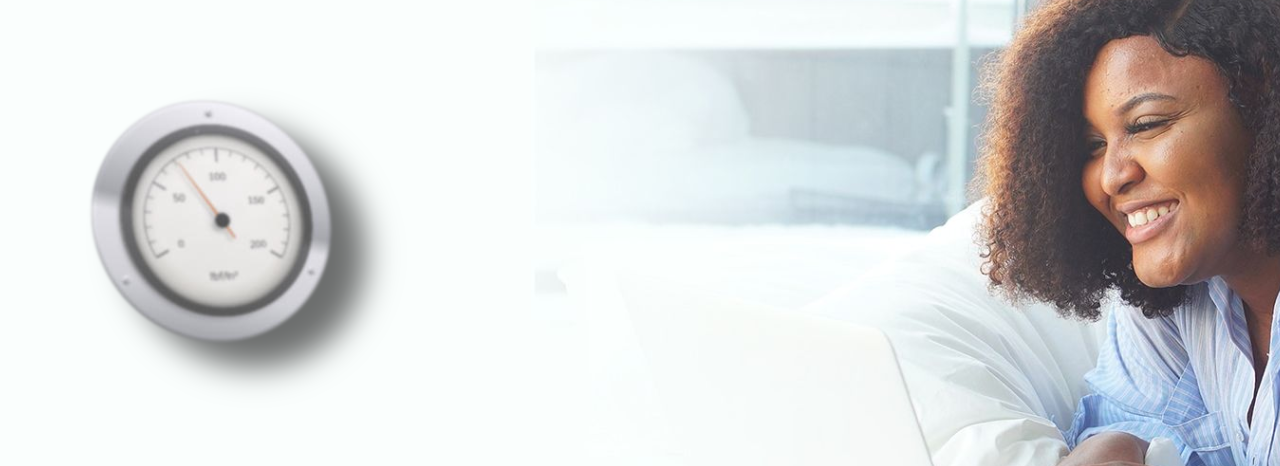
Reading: 70 psi
